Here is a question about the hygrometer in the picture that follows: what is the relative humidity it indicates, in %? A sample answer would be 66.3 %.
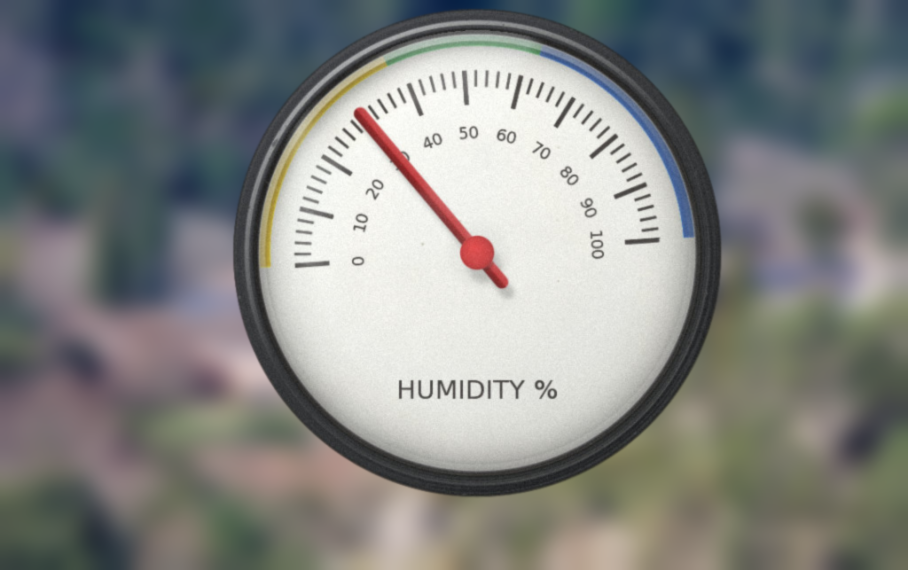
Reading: 30 %
